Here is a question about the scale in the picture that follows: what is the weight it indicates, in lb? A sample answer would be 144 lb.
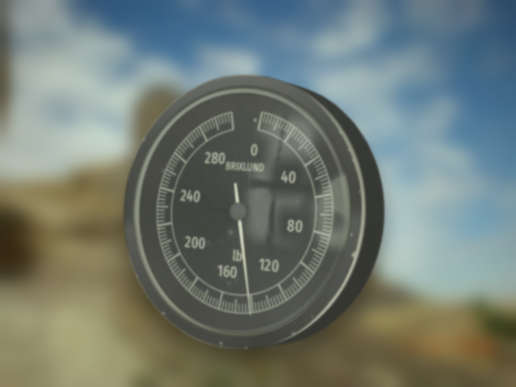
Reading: 140 lb
